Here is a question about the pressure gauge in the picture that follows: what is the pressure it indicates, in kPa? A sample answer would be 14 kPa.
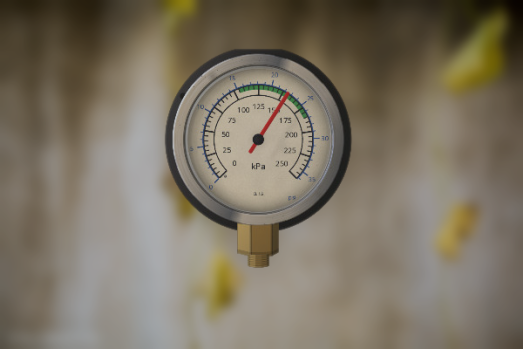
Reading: 155 kPa
